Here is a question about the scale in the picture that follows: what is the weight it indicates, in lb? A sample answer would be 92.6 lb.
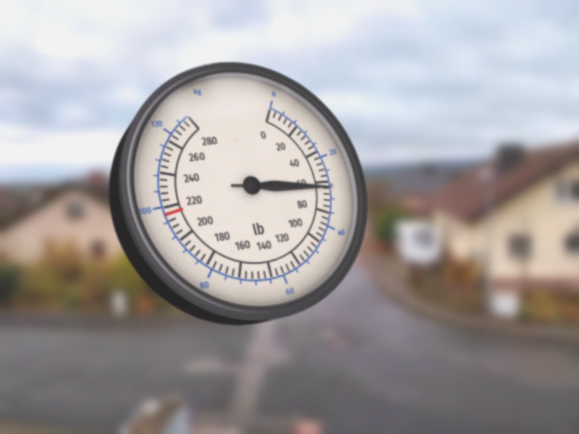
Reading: 64 lb
